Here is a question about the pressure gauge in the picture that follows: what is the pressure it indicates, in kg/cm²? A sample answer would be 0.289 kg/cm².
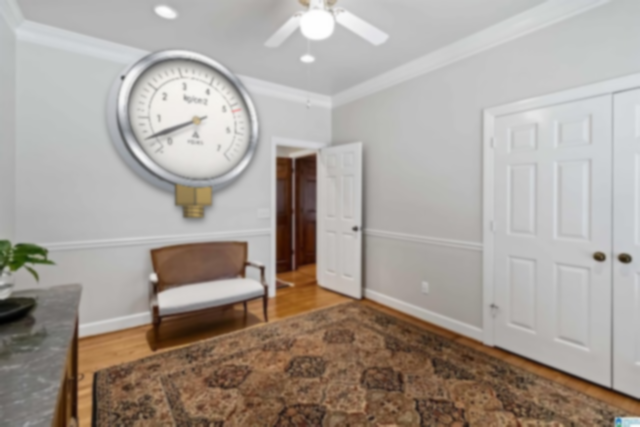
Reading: 0.4 kg/cm²
